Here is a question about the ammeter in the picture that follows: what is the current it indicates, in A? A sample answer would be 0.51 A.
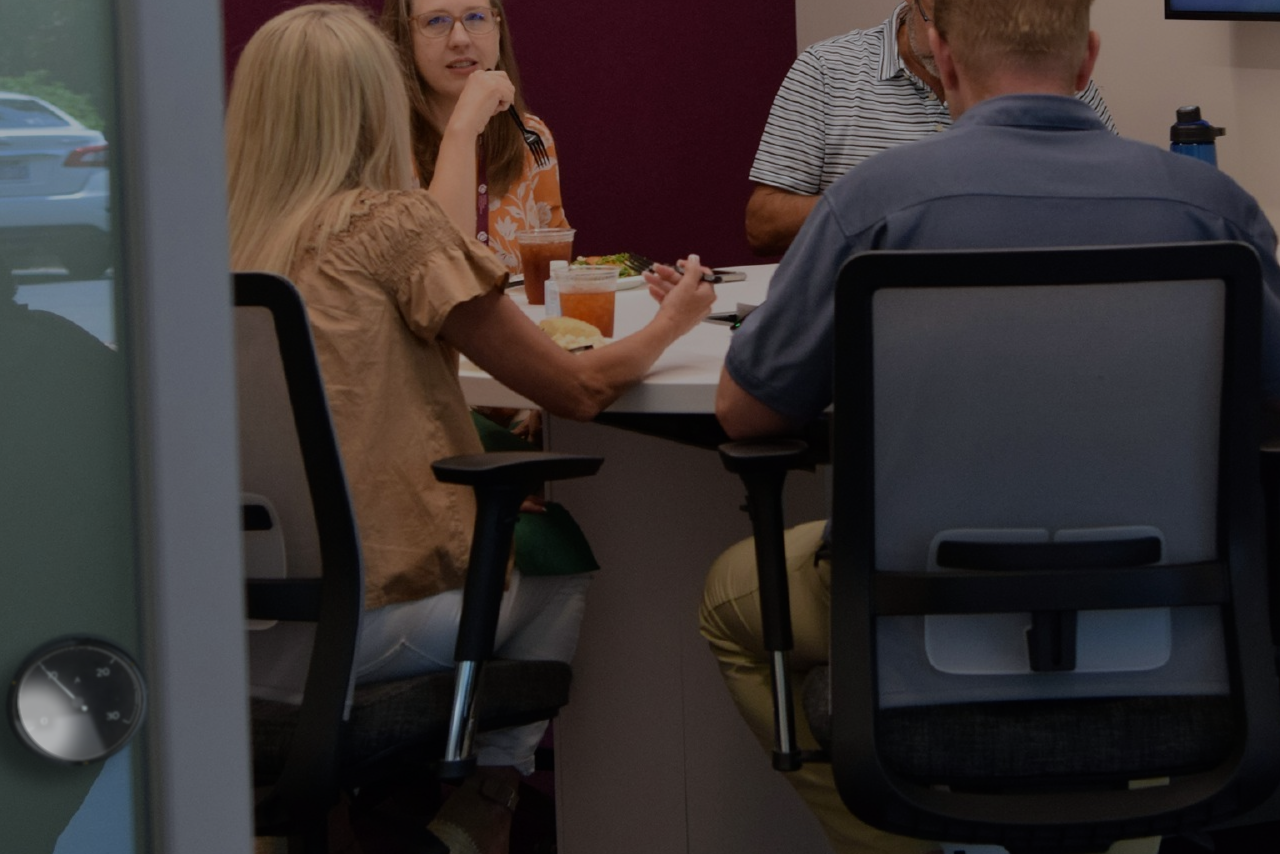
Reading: 10 A
